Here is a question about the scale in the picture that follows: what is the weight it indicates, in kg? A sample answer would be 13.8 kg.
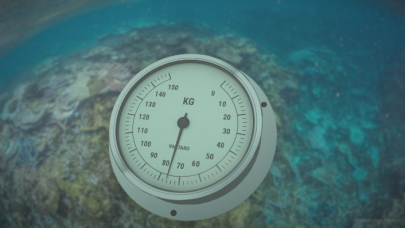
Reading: 76 kg
